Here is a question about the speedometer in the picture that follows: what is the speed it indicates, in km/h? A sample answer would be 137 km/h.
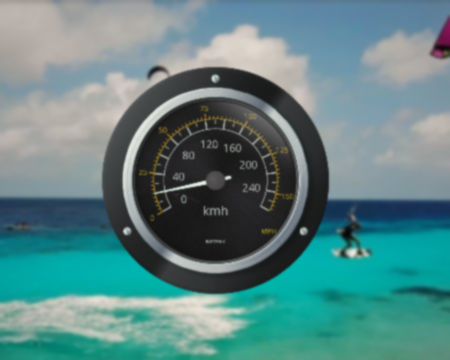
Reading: 20 km/h
